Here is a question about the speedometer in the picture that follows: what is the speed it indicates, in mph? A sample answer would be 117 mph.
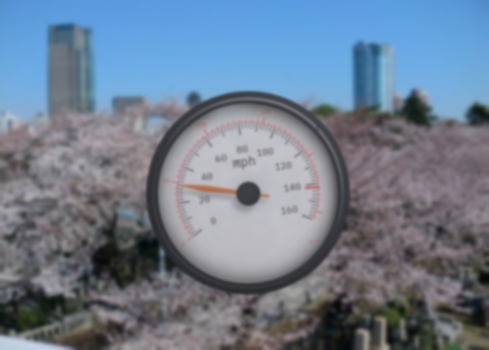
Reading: 30 mph
